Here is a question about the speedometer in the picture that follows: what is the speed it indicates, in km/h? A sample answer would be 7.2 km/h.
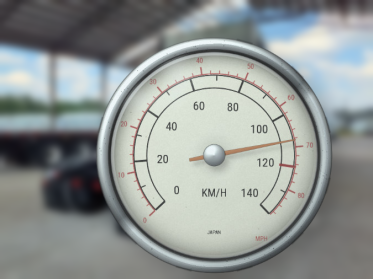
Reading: 110 km/h
